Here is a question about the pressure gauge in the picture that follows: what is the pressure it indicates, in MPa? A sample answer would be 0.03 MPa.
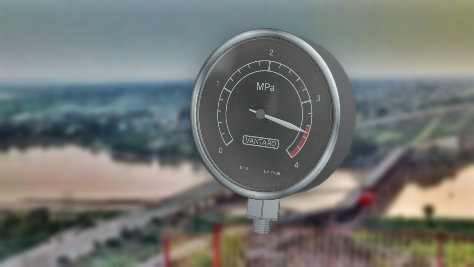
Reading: 3.5 MPa
